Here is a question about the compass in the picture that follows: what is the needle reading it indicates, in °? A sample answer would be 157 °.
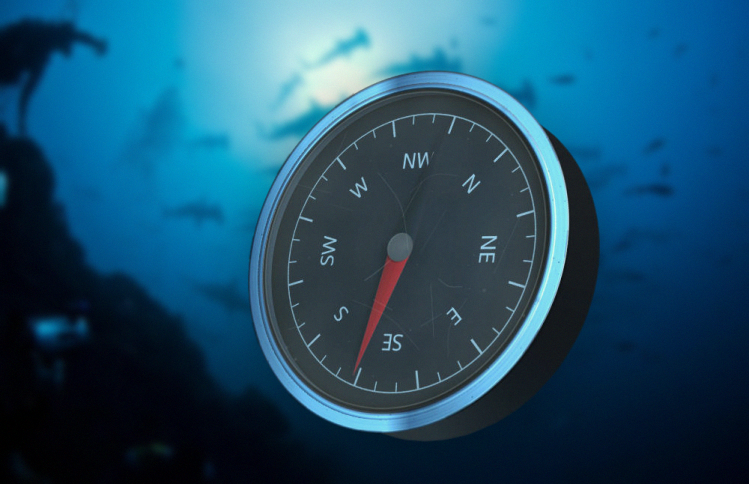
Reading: 150 °
